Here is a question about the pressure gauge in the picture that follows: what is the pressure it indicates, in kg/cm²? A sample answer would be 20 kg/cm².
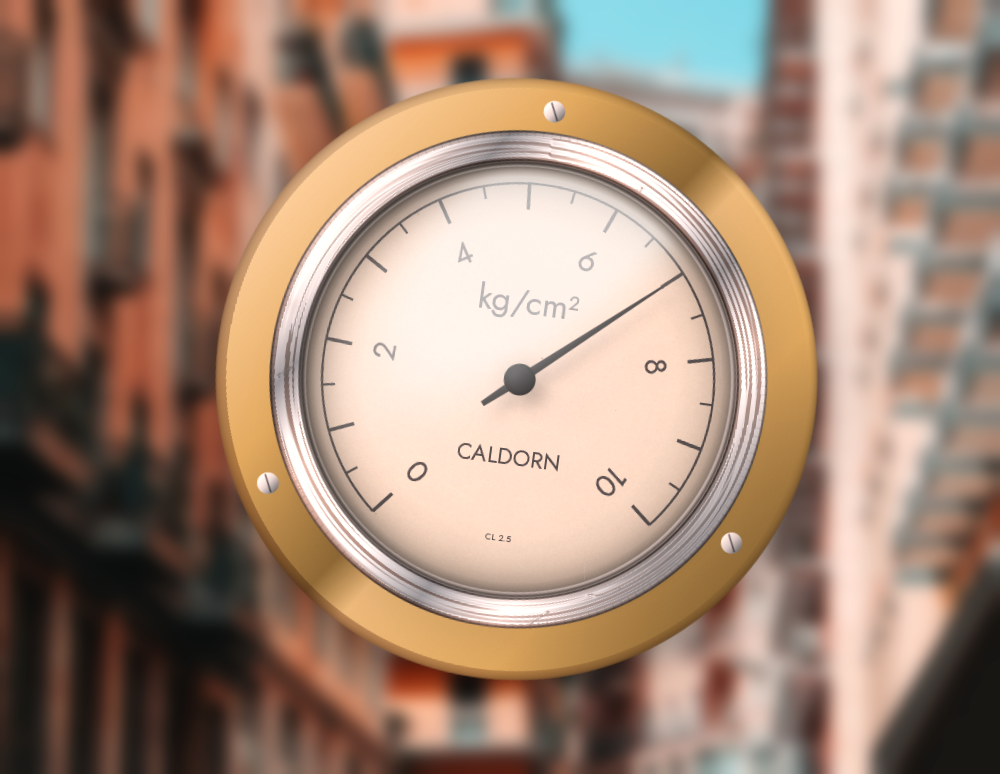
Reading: 7 kg/cm²
